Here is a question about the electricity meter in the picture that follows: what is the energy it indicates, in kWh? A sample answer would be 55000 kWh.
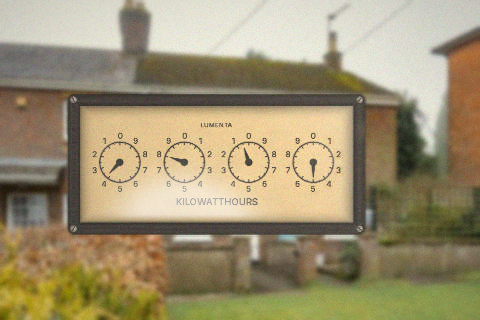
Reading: 3805 kWh
